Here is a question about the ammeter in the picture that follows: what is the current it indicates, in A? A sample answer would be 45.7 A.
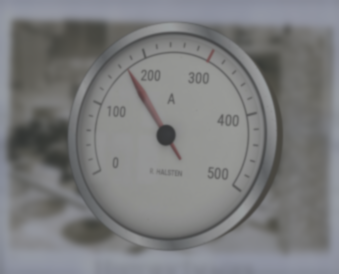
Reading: 170 A
